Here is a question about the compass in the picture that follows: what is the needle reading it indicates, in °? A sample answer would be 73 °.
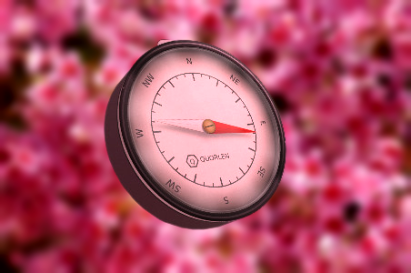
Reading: 100 °
